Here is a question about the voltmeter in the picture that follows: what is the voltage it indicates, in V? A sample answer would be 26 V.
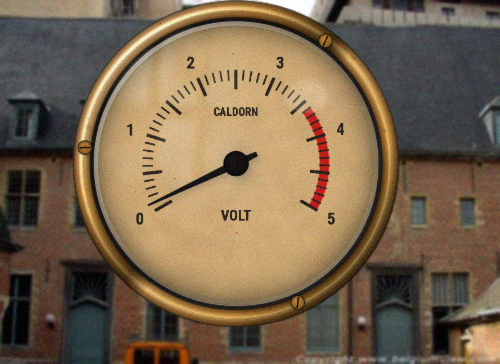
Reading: 0.1 V
